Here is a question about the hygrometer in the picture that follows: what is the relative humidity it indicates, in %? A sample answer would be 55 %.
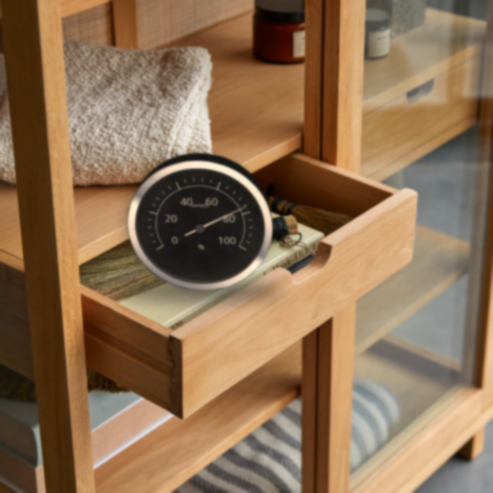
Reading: 76 %
